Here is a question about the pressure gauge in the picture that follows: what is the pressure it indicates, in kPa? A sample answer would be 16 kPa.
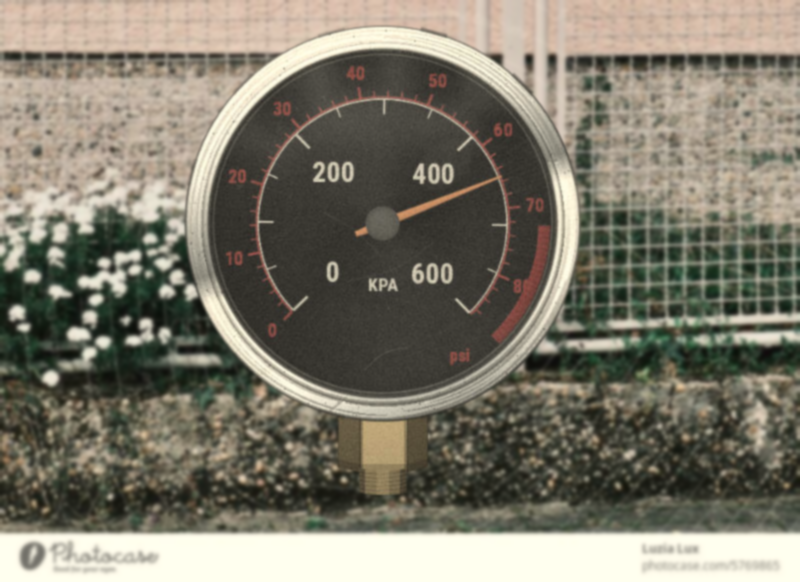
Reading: 450 kPa
